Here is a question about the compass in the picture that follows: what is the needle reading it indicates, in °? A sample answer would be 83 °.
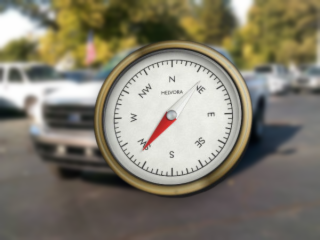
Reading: 220 °
